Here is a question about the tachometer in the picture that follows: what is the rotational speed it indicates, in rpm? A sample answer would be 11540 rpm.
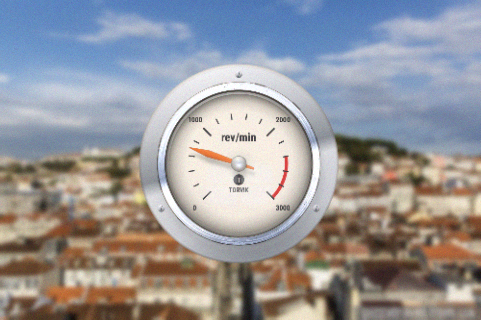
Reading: 700 rpm
